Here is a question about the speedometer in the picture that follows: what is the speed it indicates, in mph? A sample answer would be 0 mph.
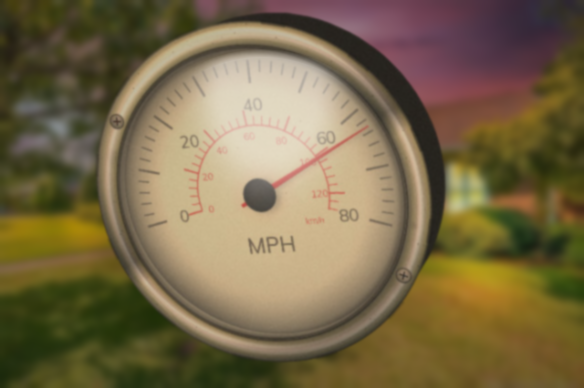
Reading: 63 mph
